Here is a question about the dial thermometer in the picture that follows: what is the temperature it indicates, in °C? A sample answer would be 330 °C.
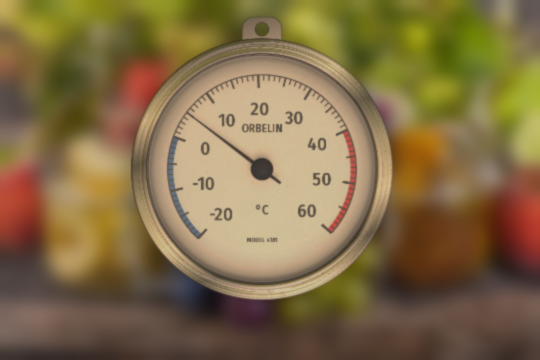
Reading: 5 °C
